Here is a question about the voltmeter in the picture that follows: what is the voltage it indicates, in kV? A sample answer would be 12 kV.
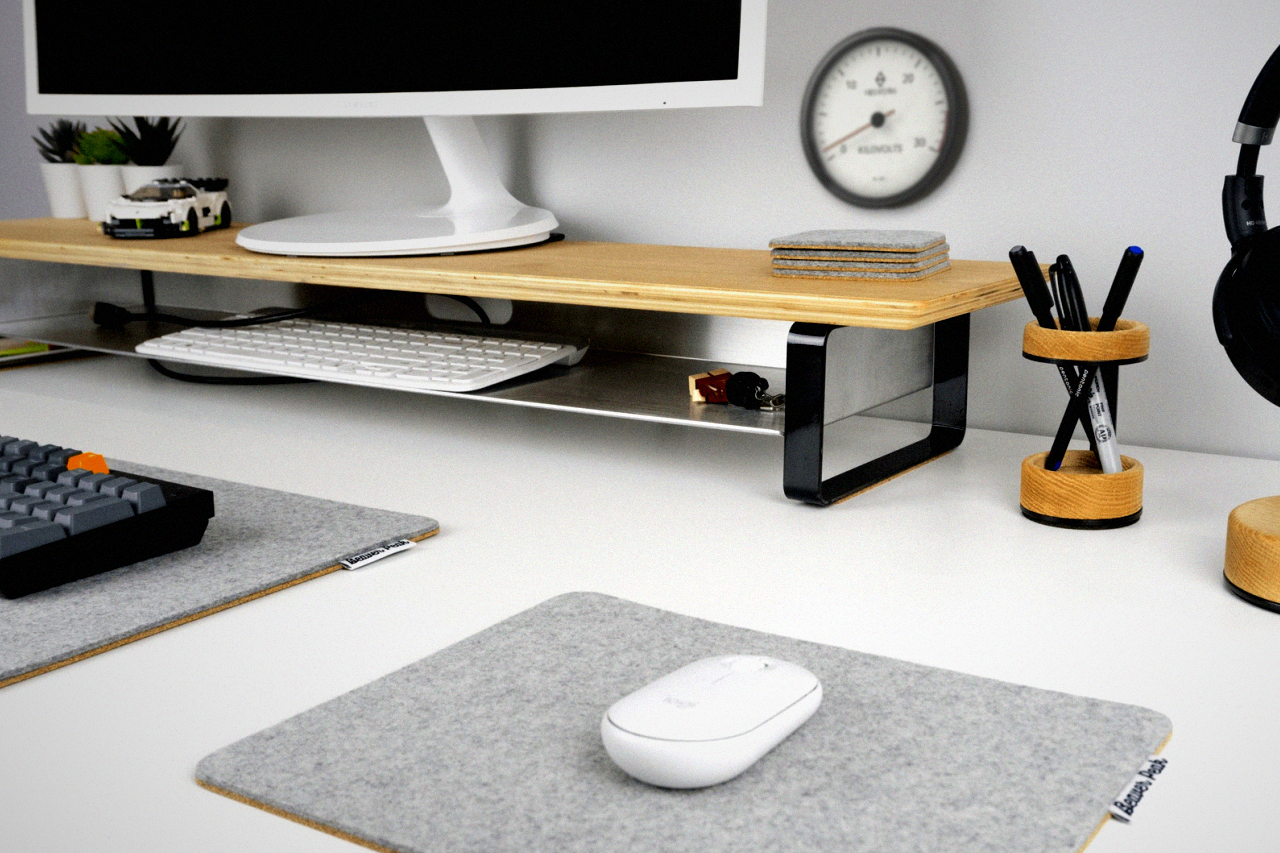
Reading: 1 kV
